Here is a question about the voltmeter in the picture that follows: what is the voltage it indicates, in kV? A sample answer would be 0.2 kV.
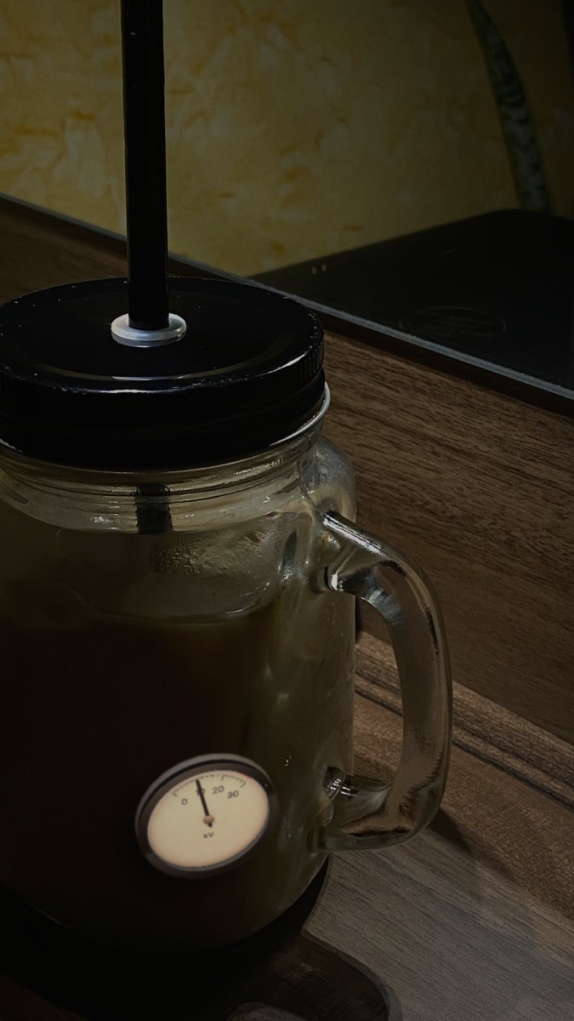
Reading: 10 kV
